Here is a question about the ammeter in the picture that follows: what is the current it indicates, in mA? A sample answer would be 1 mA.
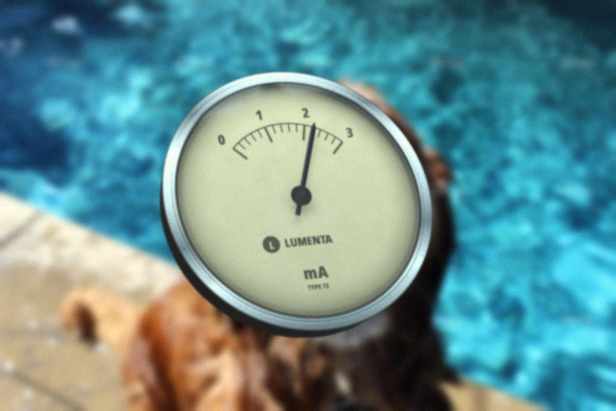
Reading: 2.2 mA
